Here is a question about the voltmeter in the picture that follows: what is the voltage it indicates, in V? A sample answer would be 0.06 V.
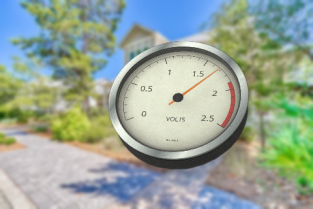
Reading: 1.7 V
